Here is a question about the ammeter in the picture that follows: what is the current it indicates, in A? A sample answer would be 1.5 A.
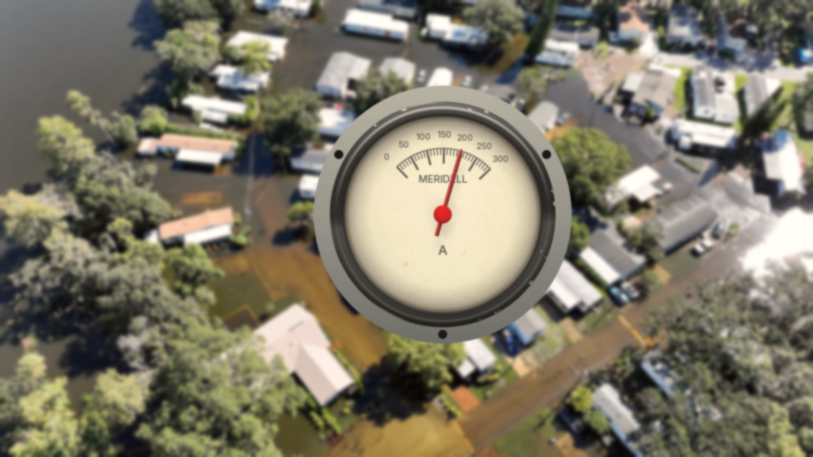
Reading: 200 A
